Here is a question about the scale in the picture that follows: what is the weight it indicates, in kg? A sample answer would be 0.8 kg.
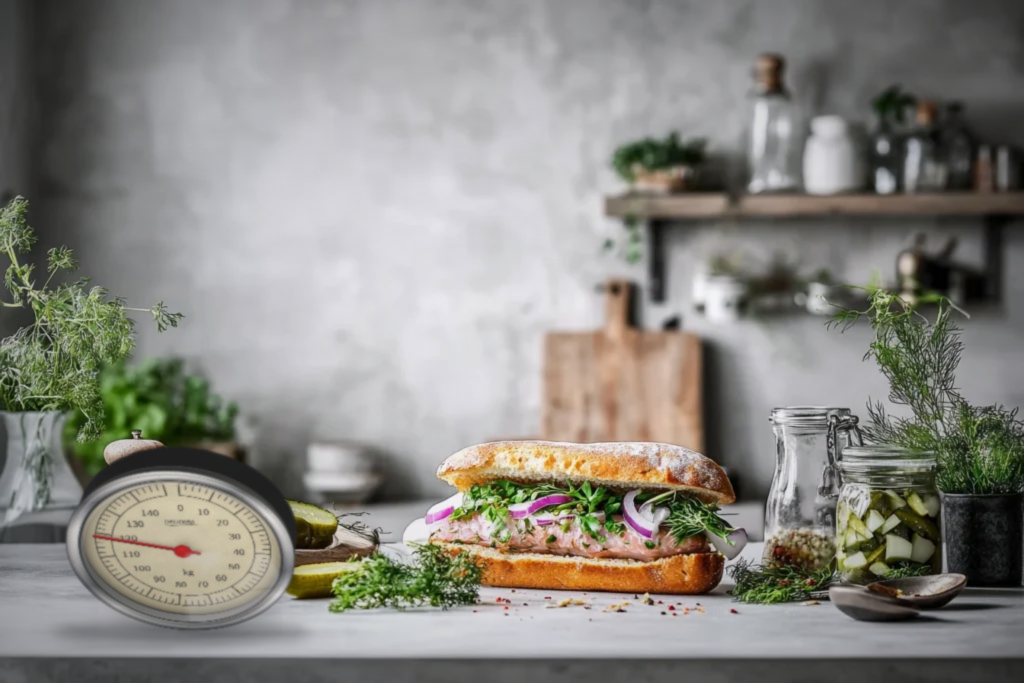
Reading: 120 kg
